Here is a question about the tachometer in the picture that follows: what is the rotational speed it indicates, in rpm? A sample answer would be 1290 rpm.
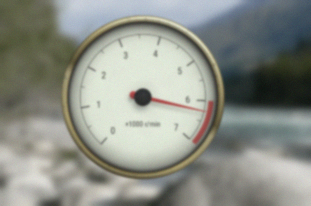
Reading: 6250 rpm
